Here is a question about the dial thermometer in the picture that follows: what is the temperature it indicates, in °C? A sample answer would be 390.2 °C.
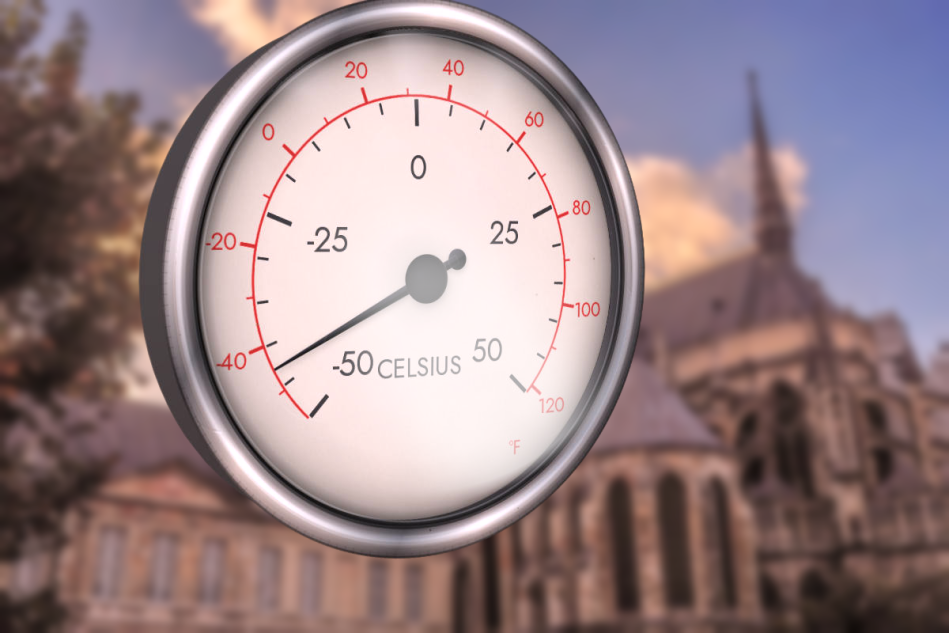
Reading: -42.5 °C
